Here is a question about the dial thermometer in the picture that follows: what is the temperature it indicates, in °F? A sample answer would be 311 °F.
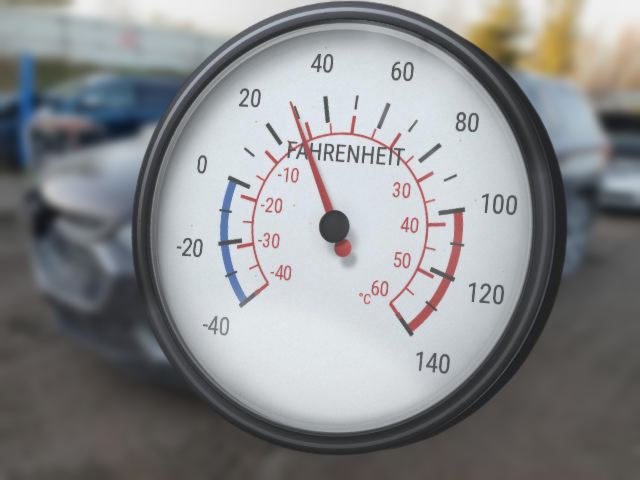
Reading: 30 °F
